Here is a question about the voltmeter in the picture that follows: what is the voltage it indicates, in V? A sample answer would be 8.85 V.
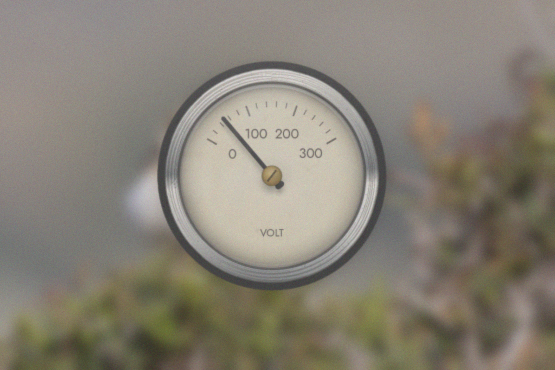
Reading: 50 V
